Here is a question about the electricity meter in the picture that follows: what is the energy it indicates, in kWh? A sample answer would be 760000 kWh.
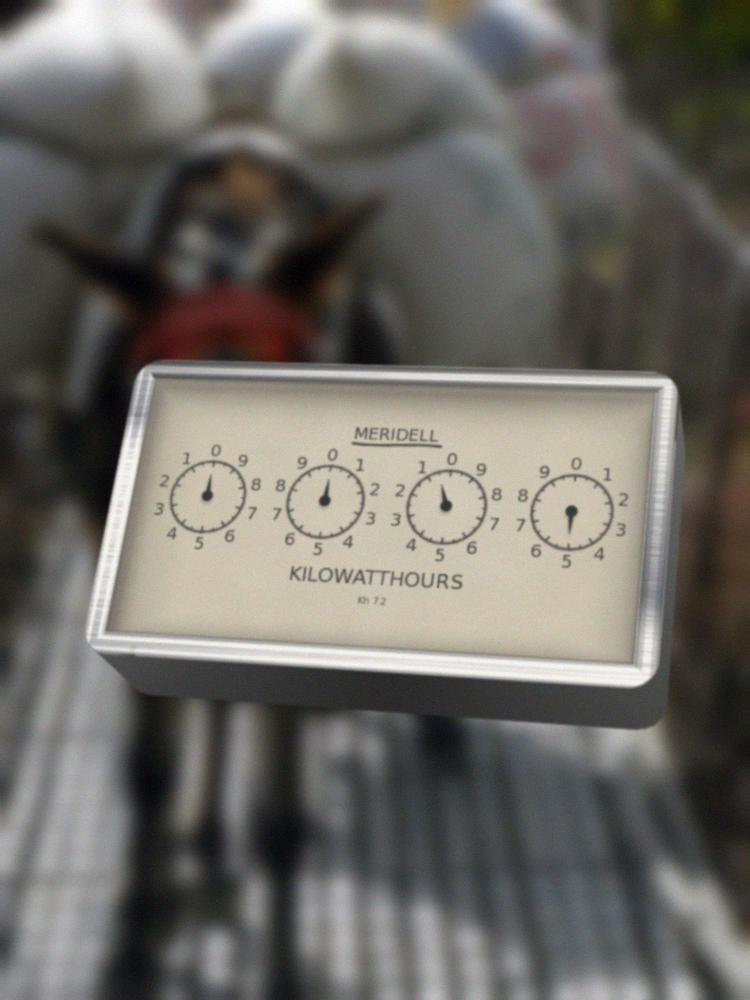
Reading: 5 kWh
